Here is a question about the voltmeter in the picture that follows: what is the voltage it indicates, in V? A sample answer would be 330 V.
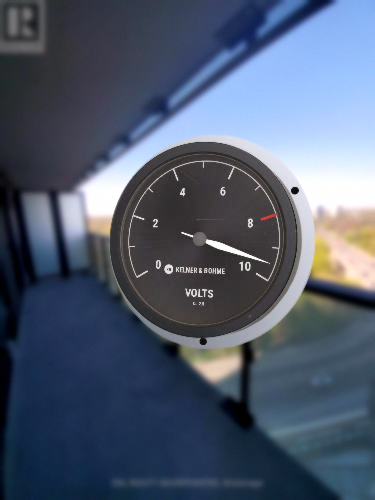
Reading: 9.5 V
